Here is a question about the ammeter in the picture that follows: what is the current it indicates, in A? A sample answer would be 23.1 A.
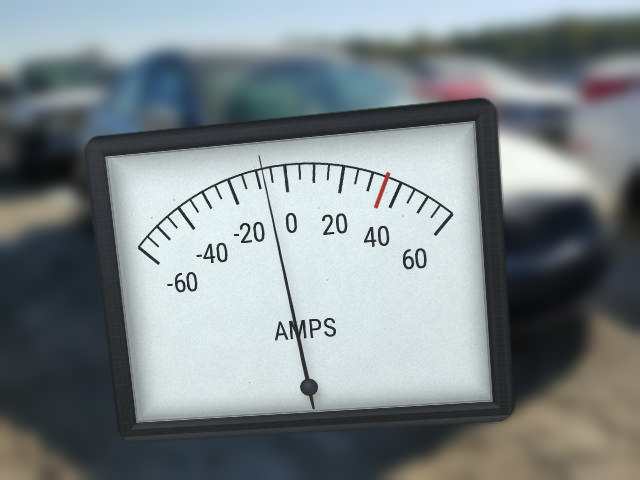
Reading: -7.5 A
